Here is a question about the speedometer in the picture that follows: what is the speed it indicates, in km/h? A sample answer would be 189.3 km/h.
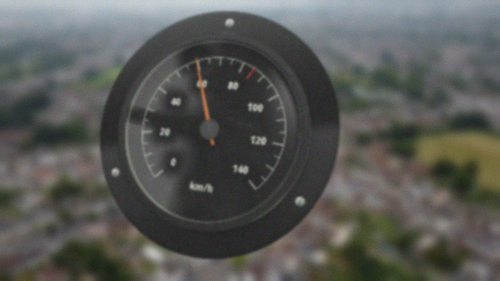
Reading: 60 km/h
